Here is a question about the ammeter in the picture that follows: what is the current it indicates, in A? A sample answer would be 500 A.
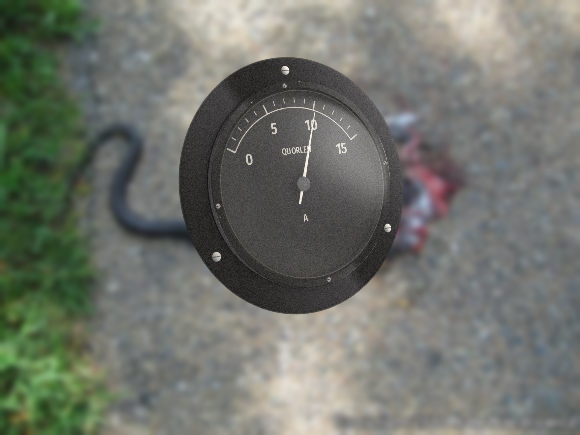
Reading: 10 A
